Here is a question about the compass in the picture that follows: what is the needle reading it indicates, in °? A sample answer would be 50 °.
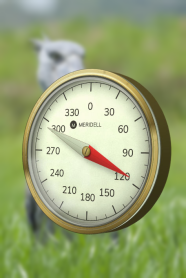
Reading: 115 °
